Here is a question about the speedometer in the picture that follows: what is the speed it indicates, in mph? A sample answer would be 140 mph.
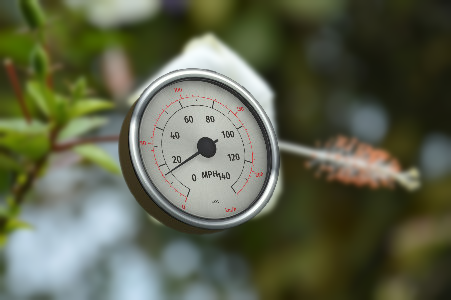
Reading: 15 mph
